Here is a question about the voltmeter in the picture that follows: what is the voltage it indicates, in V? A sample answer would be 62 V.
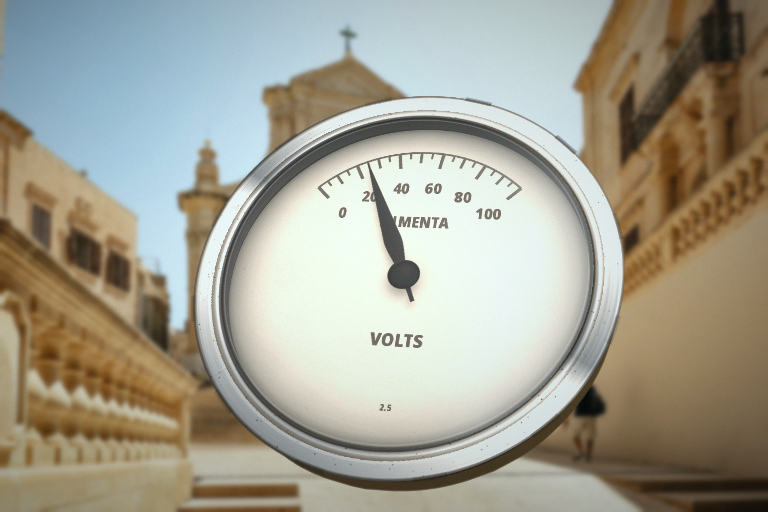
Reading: 25 V
